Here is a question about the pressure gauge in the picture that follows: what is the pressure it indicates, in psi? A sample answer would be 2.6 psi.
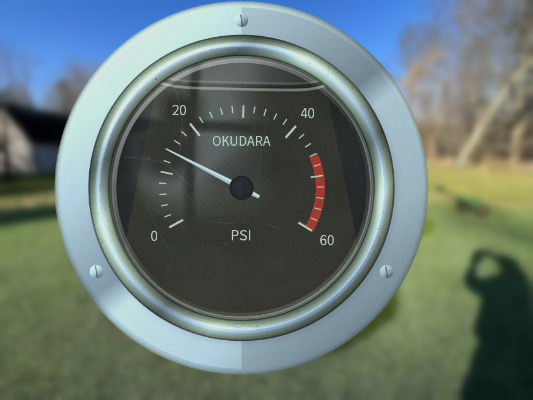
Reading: 14 psi
